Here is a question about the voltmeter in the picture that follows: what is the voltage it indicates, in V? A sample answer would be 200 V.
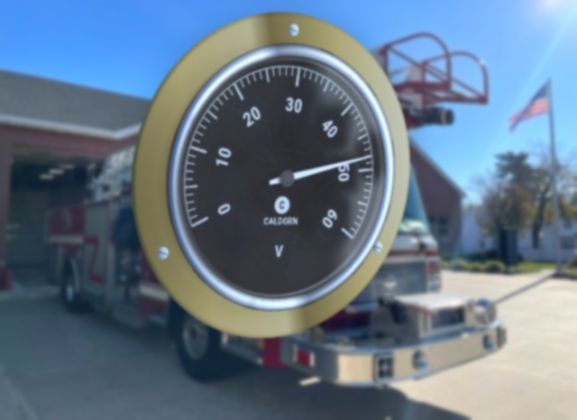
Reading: 48 V
